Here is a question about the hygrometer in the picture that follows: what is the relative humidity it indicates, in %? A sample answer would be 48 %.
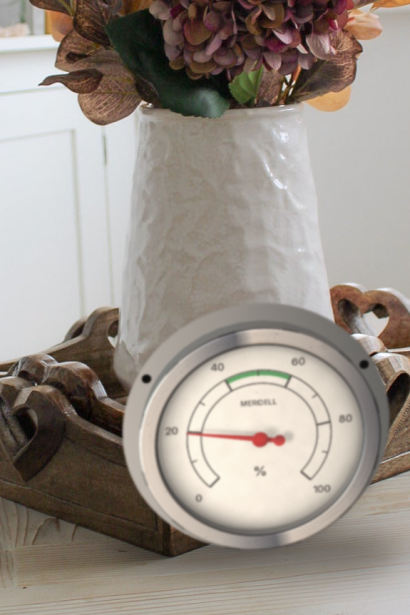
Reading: 20 %
